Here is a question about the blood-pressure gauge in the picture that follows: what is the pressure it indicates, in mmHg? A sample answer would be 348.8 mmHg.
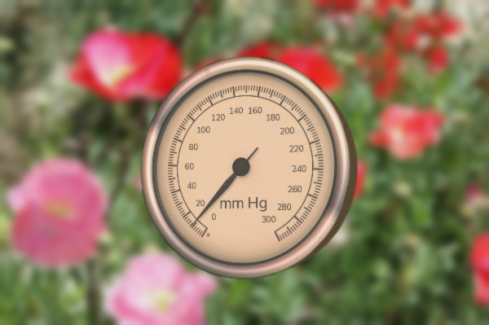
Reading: 10 mmHg
